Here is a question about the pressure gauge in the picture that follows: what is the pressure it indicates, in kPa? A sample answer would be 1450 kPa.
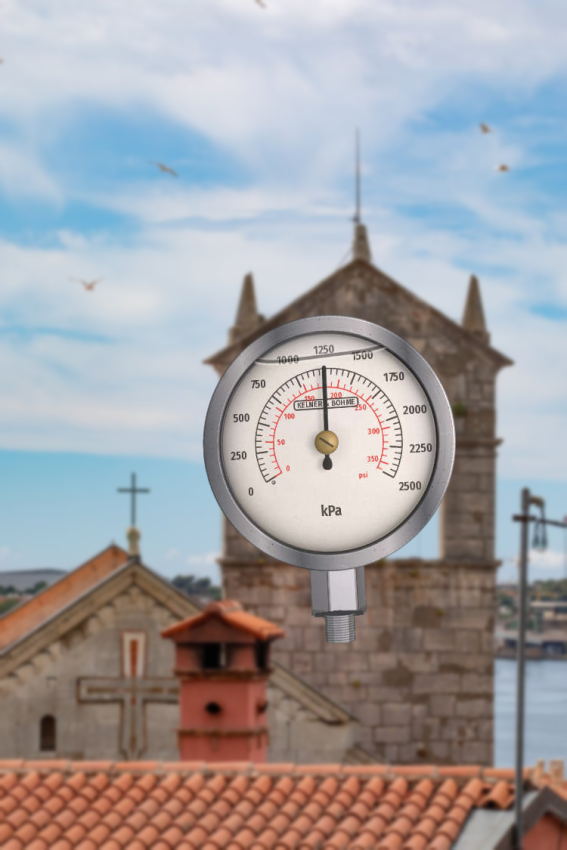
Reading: 1250 kPa
